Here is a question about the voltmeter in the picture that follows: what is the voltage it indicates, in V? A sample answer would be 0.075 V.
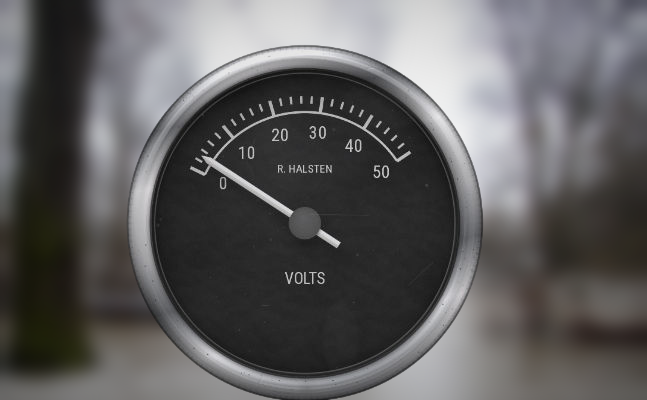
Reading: 3 V
